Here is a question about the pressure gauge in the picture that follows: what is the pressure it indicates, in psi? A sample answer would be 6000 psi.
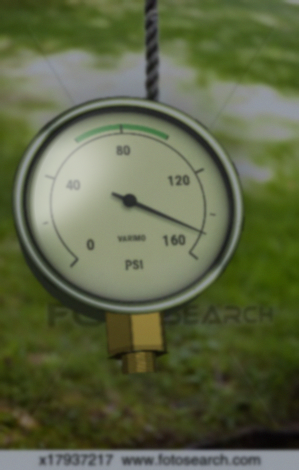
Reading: 150 psi
